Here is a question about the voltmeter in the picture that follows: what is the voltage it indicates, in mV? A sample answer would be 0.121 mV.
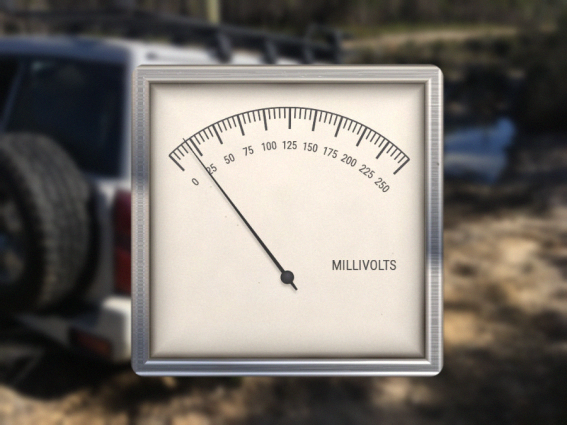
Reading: 20 mV
